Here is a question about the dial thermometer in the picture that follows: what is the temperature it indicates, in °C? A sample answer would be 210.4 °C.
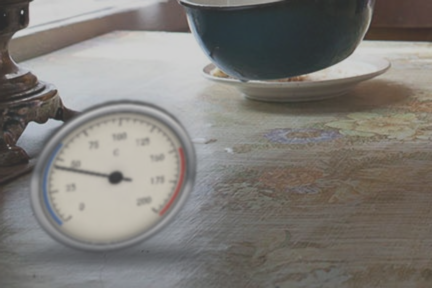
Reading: 45 °C
